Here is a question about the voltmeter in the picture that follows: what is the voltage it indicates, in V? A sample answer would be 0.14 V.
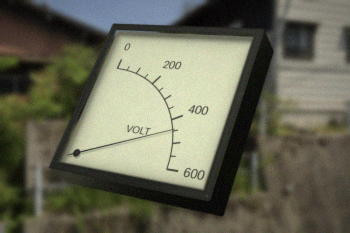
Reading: 450 V
